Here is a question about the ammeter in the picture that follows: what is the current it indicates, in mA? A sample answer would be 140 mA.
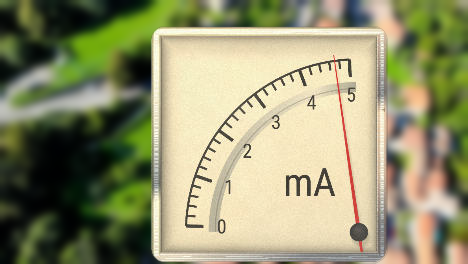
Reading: 4.7 mA
